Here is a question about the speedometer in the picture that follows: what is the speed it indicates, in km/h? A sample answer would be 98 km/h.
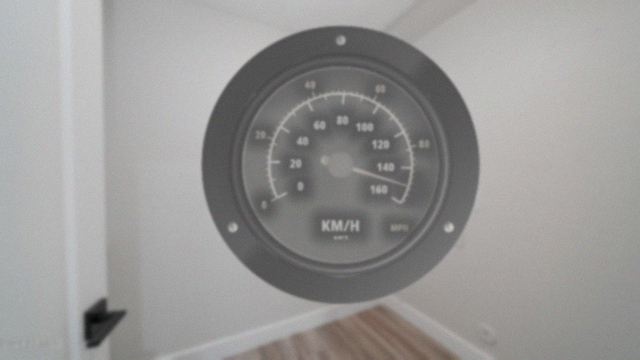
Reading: 150 km/h
